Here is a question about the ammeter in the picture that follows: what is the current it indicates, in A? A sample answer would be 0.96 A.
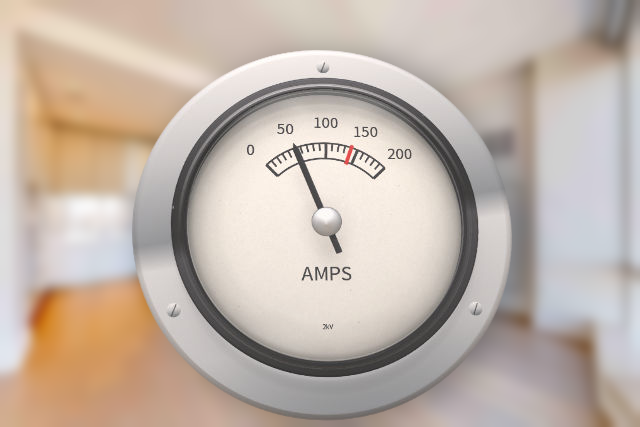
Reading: 50 A
